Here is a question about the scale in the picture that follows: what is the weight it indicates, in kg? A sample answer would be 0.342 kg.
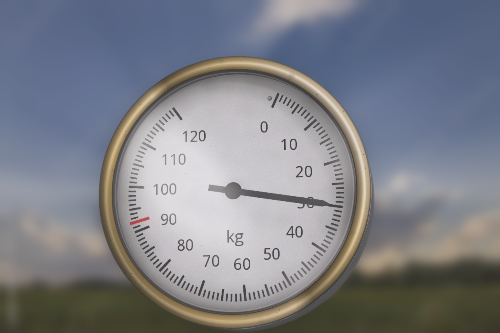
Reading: 30 kg
